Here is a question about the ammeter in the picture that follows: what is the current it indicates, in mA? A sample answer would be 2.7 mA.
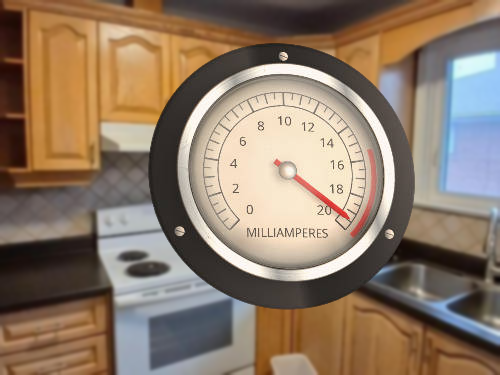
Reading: 19.5 mA
